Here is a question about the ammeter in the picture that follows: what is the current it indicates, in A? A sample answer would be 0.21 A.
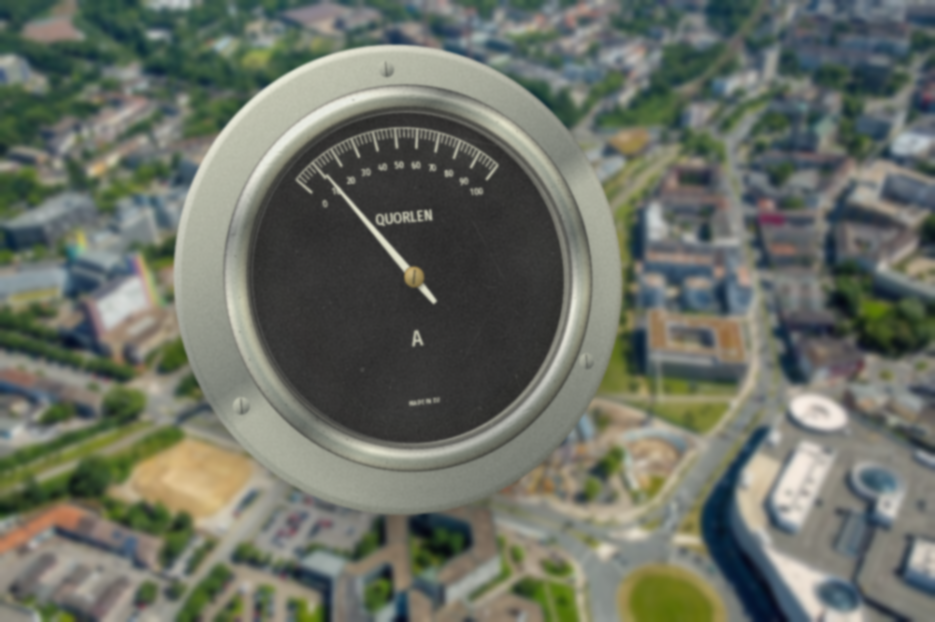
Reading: 10 A
